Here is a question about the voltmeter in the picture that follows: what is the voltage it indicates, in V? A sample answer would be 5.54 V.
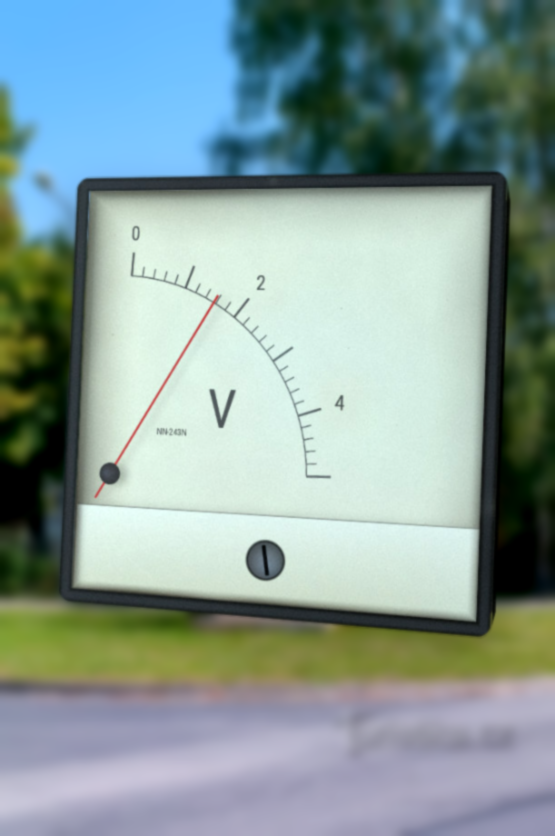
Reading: 1.6 V
